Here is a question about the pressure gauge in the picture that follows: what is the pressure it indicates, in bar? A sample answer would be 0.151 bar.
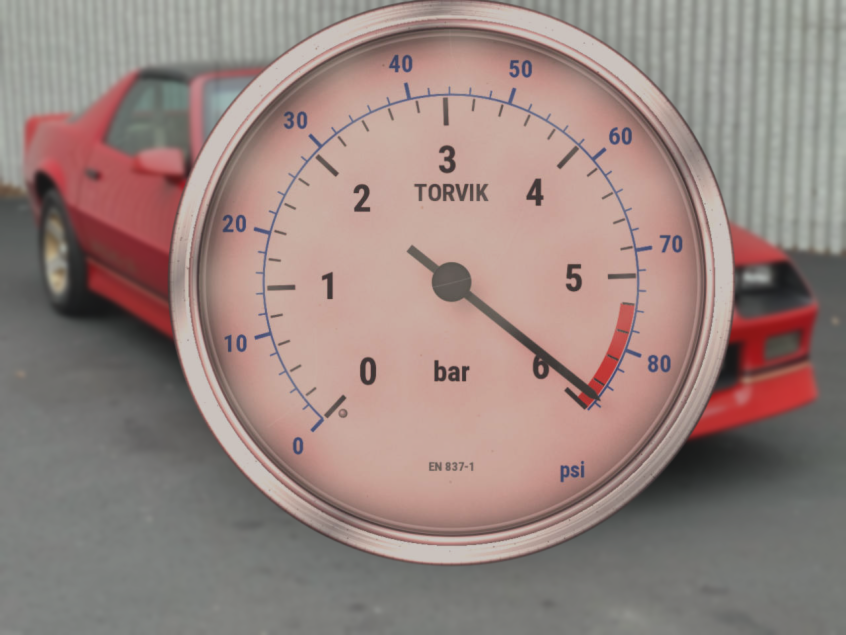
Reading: 5.9 bar
